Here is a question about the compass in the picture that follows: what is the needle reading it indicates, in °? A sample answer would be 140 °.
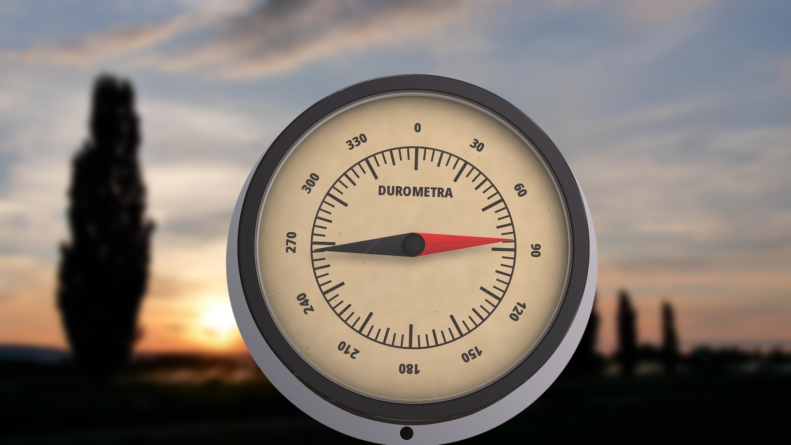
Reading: 85 °
